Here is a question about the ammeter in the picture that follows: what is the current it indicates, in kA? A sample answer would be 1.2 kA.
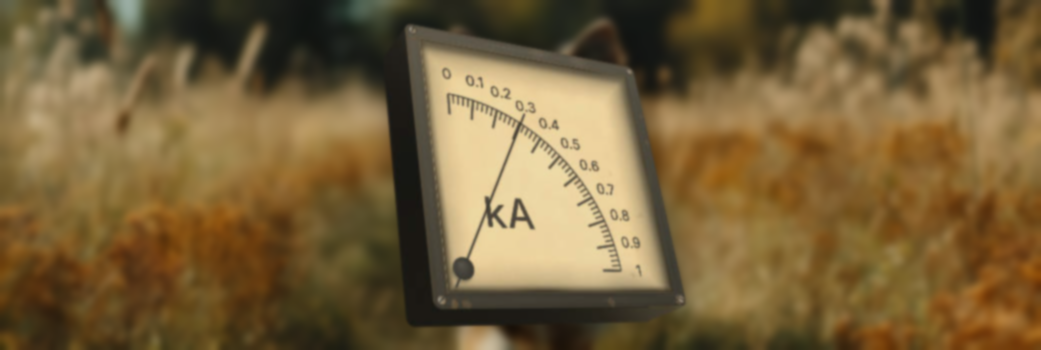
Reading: 0.3 kA
